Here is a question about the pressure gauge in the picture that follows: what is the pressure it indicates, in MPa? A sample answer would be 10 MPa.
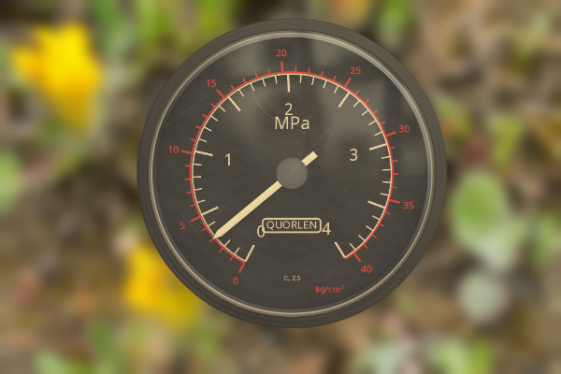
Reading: 0.3 MPa
